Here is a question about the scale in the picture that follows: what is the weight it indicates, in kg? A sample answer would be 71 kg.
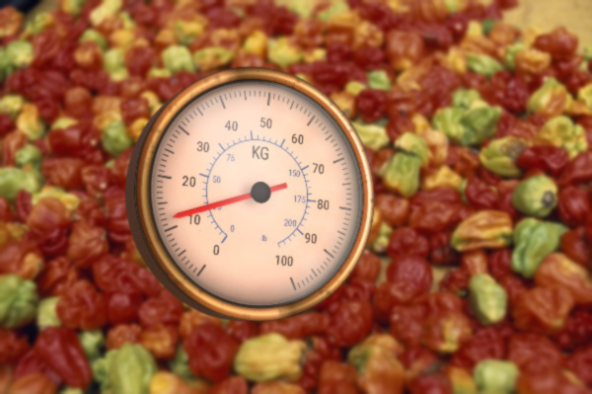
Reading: 12 kg
